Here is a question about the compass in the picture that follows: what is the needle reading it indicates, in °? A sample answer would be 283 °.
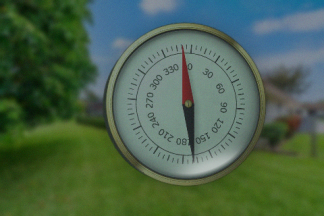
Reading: 350 °
